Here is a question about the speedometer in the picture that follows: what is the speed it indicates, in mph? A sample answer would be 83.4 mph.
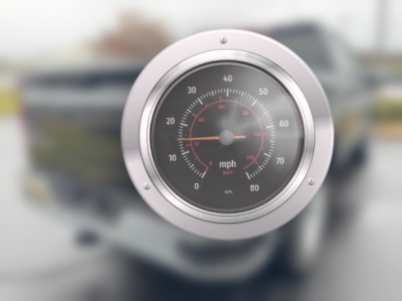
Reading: 15 mph
